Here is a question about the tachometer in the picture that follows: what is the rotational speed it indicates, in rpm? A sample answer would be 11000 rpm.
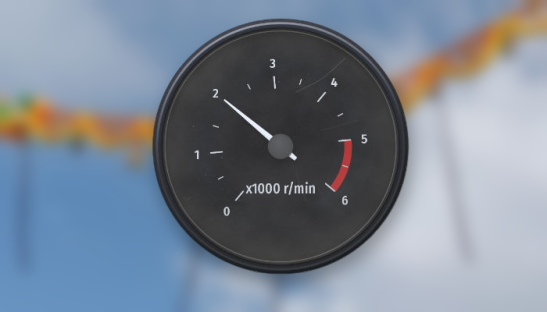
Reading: 2000 rpm
